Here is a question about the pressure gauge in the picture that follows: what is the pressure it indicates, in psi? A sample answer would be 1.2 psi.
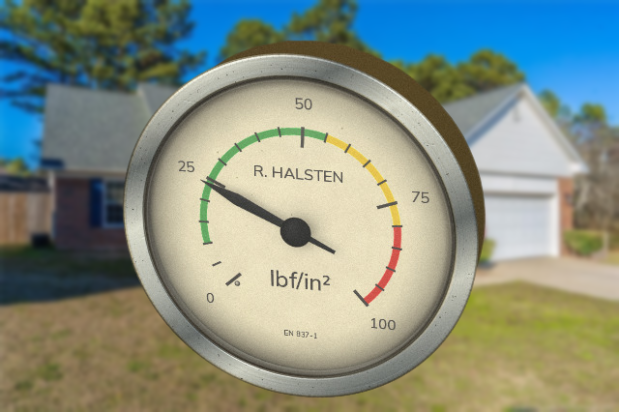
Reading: 25 psi
